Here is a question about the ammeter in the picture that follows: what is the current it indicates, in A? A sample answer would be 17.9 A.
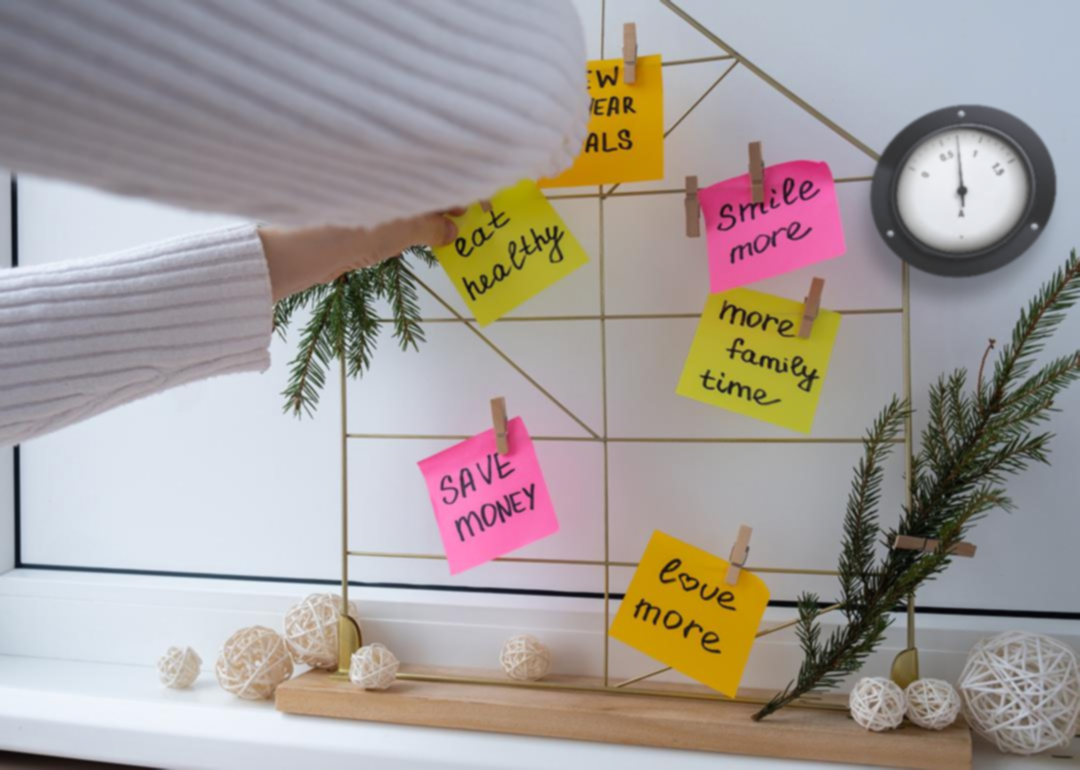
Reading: 0.7 A
